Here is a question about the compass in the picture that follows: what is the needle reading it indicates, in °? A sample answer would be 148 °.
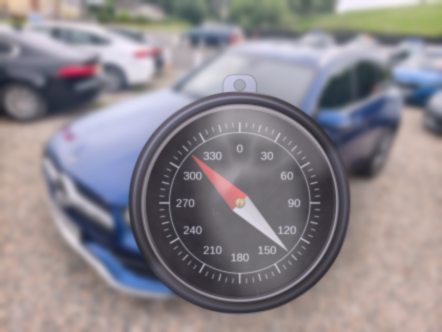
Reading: 315 °
